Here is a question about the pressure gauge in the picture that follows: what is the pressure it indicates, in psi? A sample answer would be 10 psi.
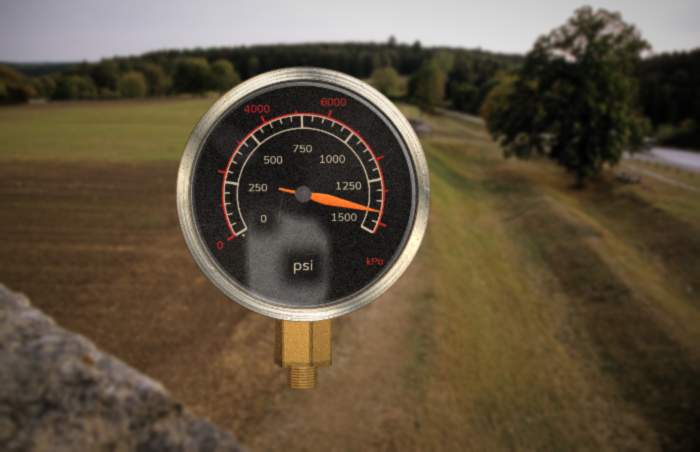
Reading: 1400 psi
